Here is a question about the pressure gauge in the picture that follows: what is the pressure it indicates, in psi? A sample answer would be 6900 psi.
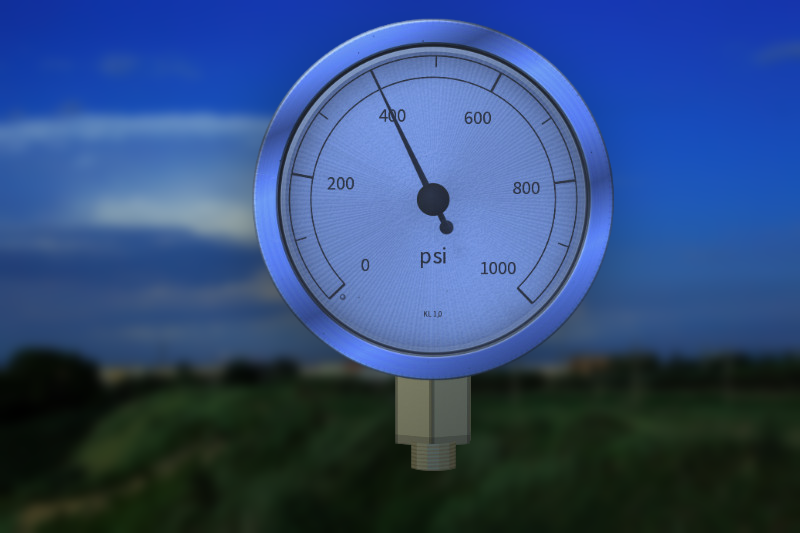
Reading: 400 psi
